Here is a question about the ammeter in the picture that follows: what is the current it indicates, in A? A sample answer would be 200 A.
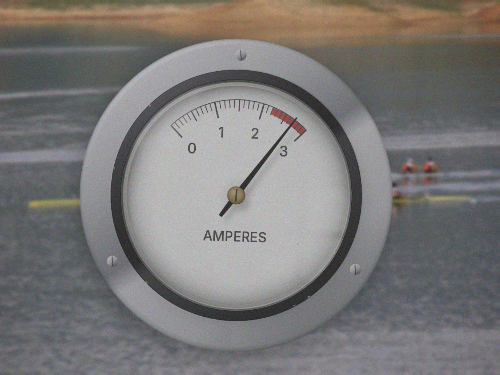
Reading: 2.7 A
